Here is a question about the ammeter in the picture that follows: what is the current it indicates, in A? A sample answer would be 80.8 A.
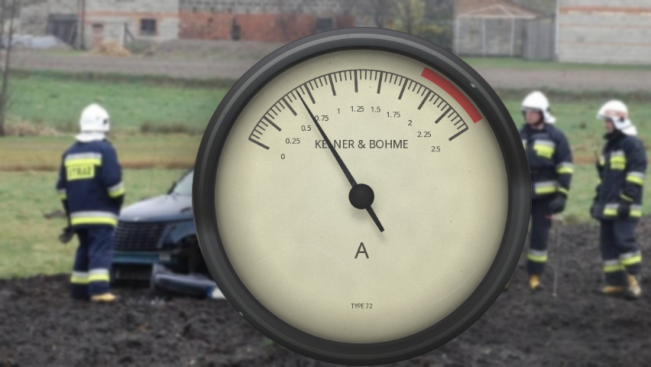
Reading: 0.65 A
